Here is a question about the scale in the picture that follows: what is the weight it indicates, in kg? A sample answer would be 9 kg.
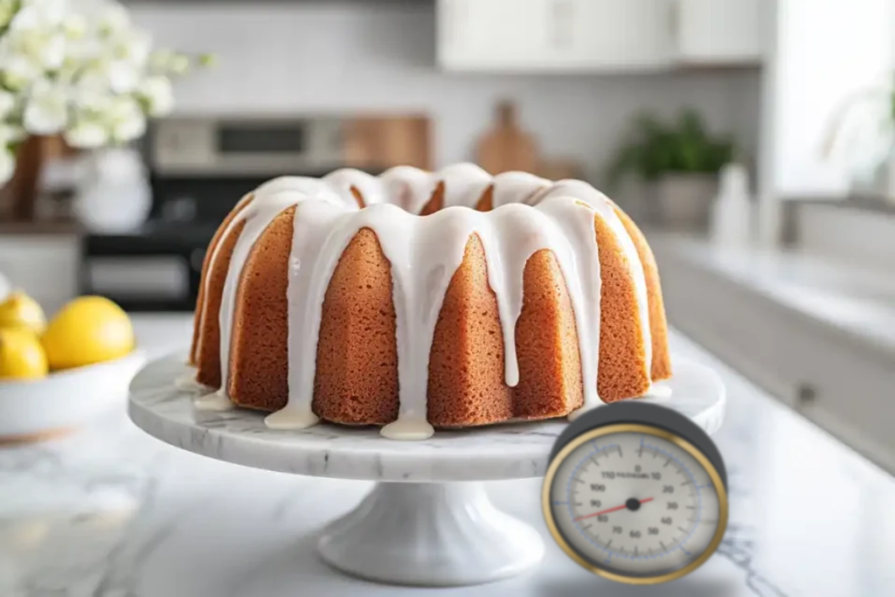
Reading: 85 kg
